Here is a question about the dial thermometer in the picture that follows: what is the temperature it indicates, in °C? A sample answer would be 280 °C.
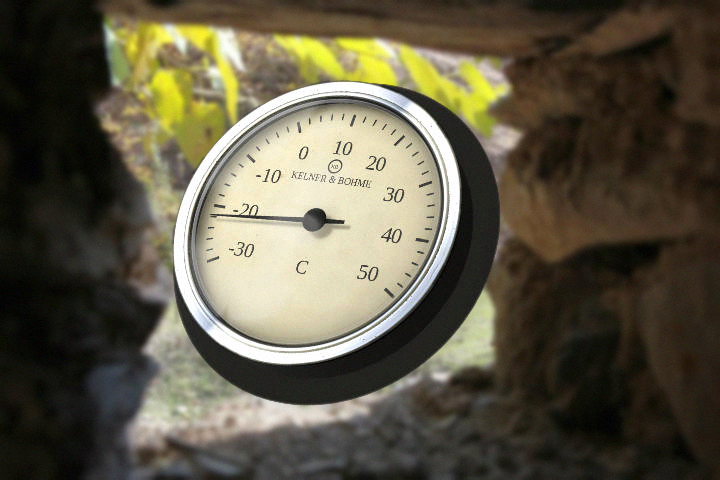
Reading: -22 °C
